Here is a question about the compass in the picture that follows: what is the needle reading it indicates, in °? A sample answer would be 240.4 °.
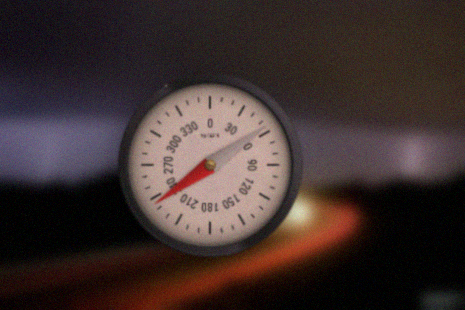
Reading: 235 °
